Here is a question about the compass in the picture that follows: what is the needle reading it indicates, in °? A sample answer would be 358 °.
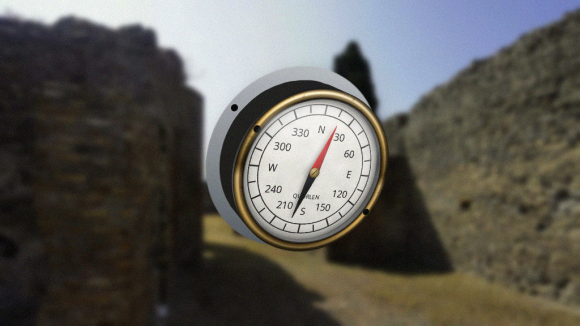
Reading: 15 °
